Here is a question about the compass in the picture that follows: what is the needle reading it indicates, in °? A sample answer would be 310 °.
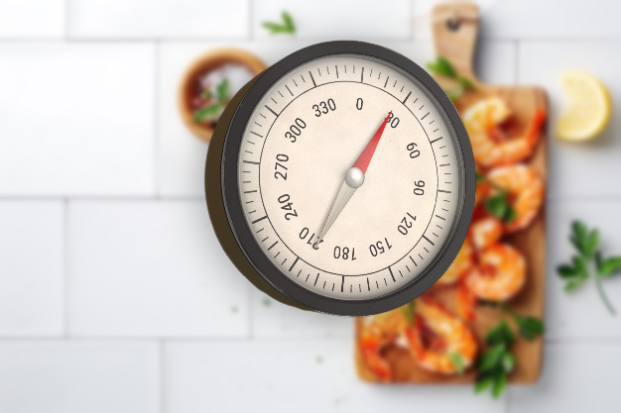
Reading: 25 °
